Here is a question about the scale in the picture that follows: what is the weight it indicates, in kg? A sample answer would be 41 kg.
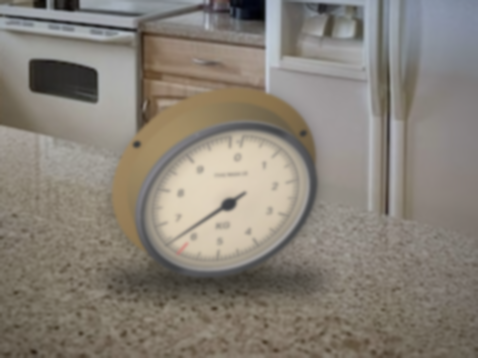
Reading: 6.5 kg
